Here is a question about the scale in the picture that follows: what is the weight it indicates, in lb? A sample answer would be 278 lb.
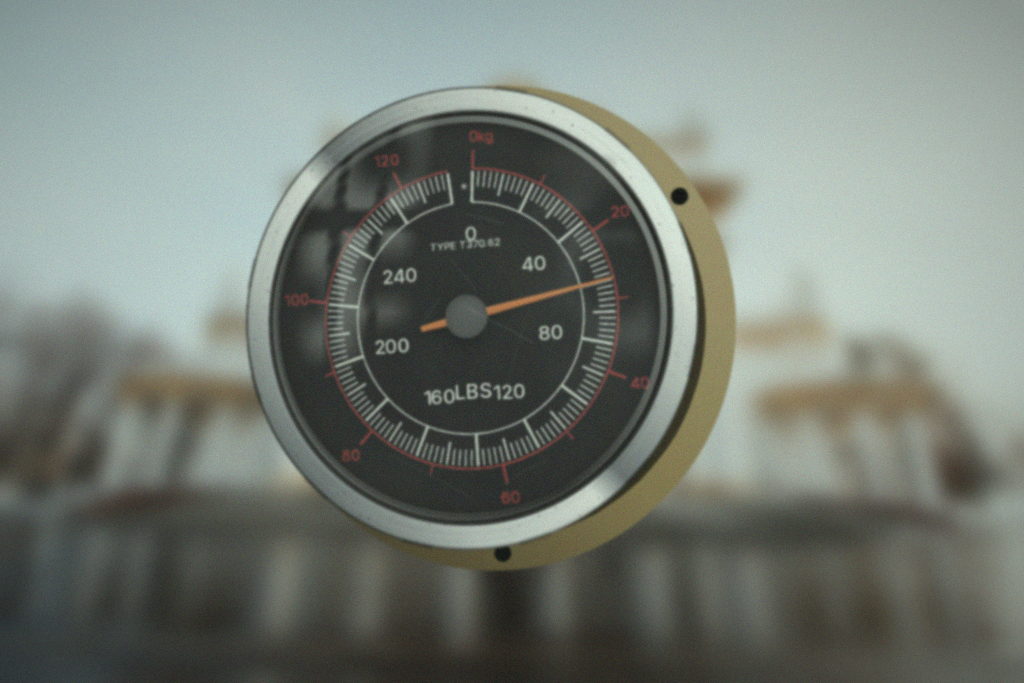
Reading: 60 lb
